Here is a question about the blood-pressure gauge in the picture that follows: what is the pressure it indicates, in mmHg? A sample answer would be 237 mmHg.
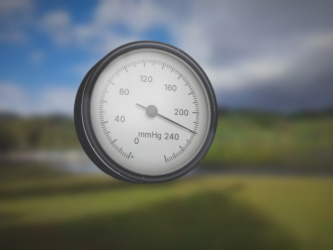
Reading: 220 mmHg
